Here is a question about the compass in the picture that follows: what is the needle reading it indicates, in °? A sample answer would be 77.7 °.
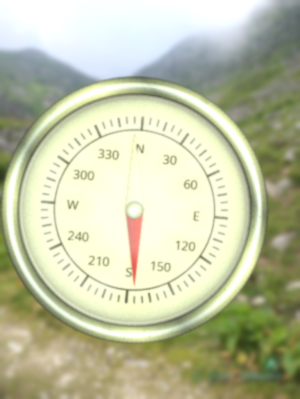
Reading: 175 °
